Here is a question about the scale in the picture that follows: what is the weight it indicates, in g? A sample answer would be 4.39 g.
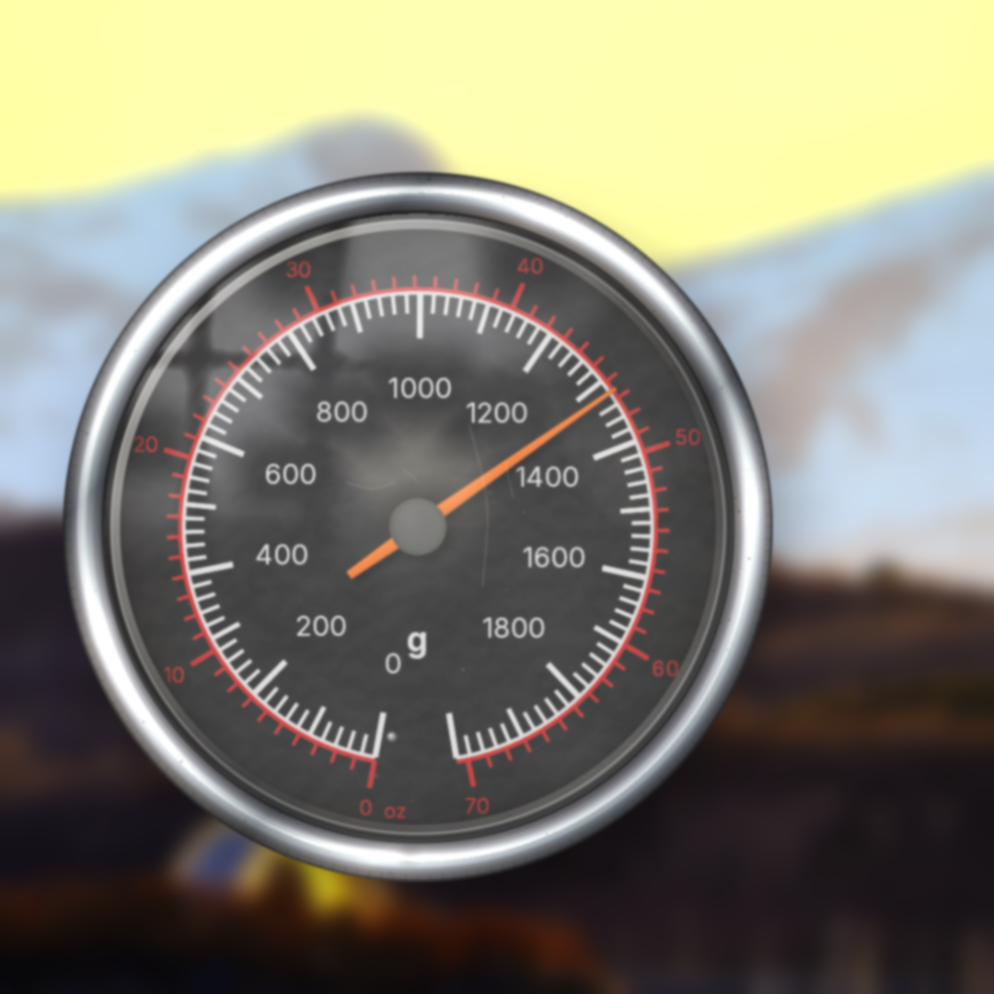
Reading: 1320 g
